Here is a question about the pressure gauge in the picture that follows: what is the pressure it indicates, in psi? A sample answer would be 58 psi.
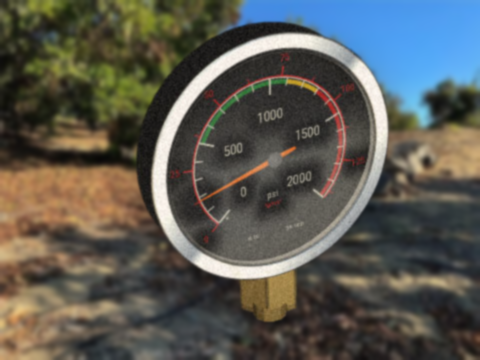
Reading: 200 psi
